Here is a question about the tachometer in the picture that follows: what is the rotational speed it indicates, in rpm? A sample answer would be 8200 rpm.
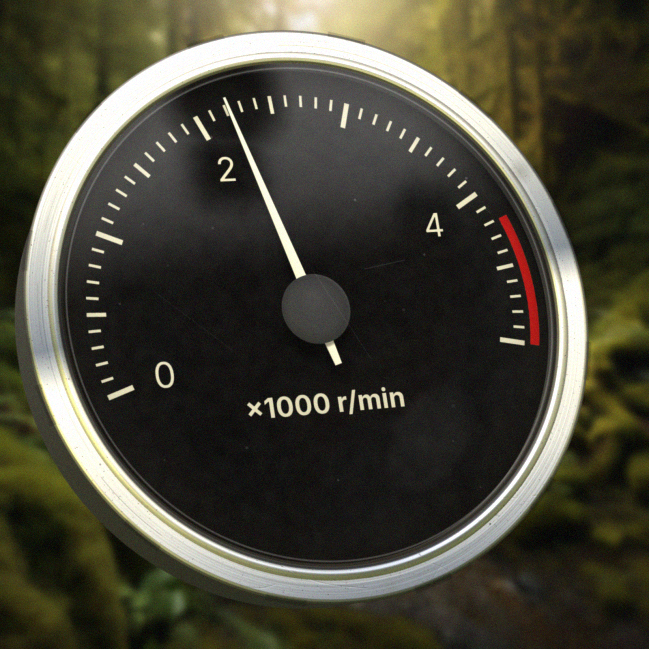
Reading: 2200 rpm
